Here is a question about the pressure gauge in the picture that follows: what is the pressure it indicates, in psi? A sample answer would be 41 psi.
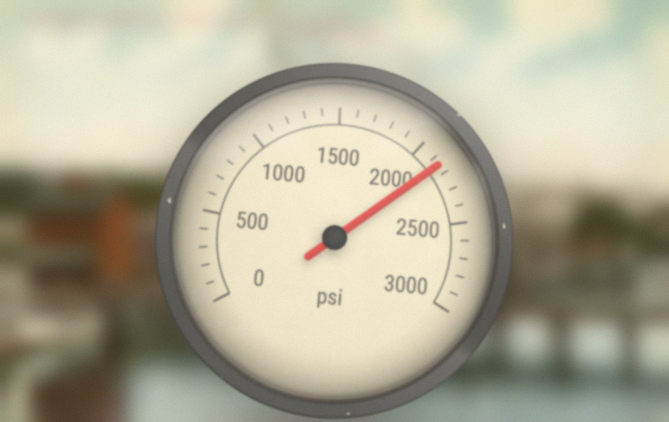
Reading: 2150 psi
